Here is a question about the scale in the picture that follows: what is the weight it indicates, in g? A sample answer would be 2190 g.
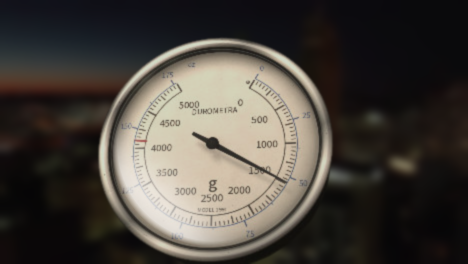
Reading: 1500 g
